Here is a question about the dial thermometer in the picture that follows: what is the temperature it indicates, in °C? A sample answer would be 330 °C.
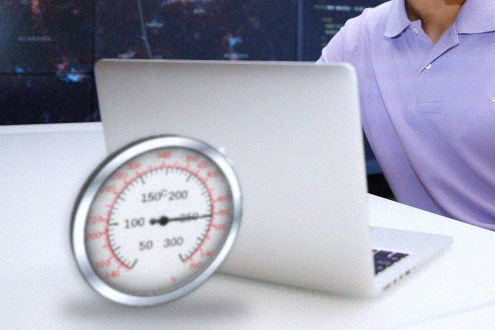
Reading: 250 °C
